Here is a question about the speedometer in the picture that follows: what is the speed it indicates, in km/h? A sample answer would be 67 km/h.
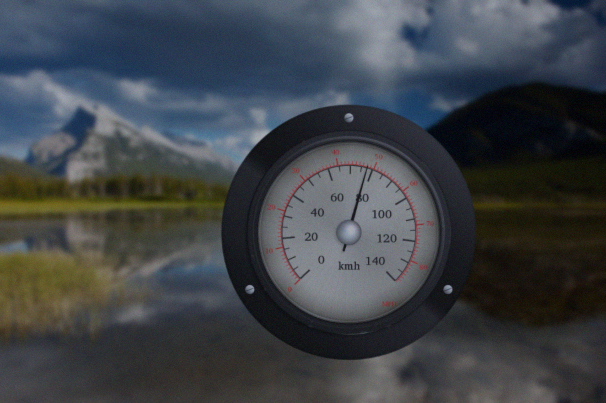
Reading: 77.5 km/h
